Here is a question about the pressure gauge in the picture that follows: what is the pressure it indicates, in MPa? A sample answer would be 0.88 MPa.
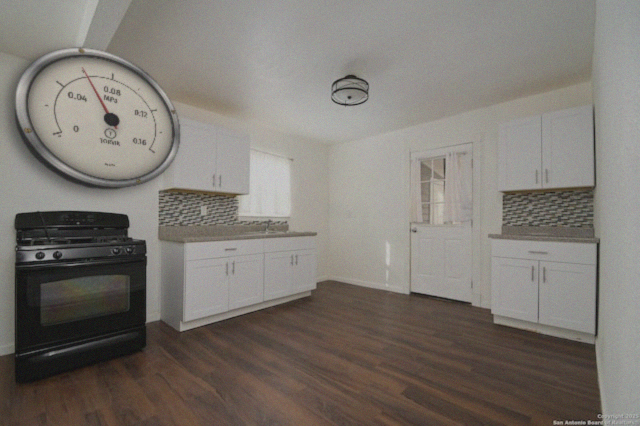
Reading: 0.06 MPa
